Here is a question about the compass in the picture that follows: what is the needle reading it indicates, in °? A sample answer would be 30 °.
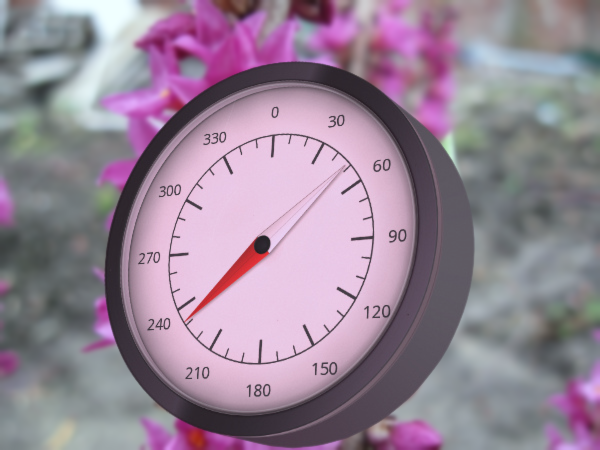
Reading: 230 °
